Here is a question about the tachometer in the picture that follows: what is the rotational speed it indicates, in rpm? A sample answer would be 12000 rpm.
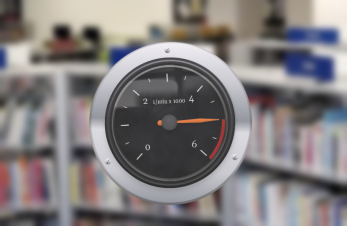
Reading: 5000 rpm
